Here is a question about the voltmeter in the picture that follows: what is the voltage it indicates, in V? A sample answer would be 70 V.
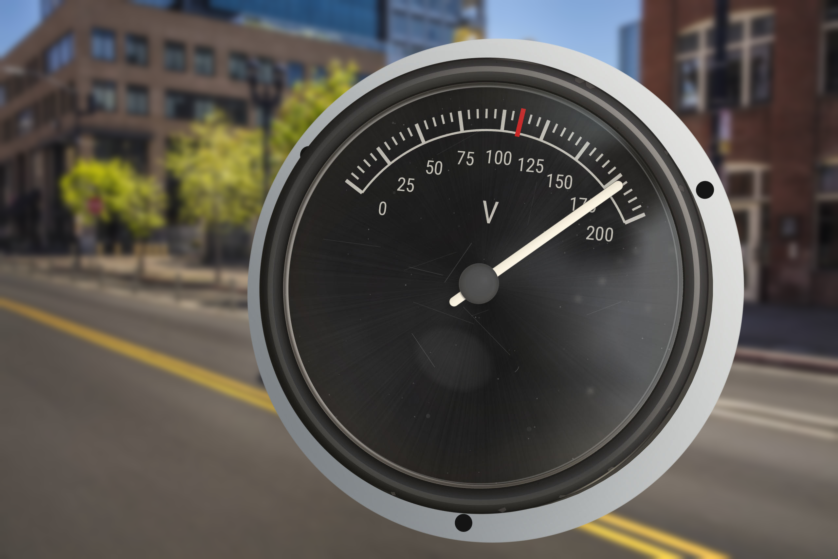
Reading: 180 V
